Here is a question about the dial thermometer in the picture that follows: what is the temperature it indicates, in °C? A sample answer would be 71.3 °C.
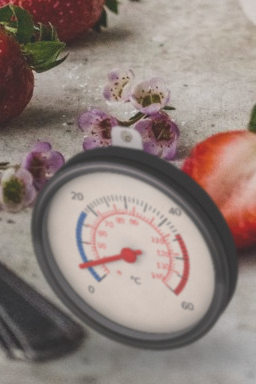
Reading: 5 °C
